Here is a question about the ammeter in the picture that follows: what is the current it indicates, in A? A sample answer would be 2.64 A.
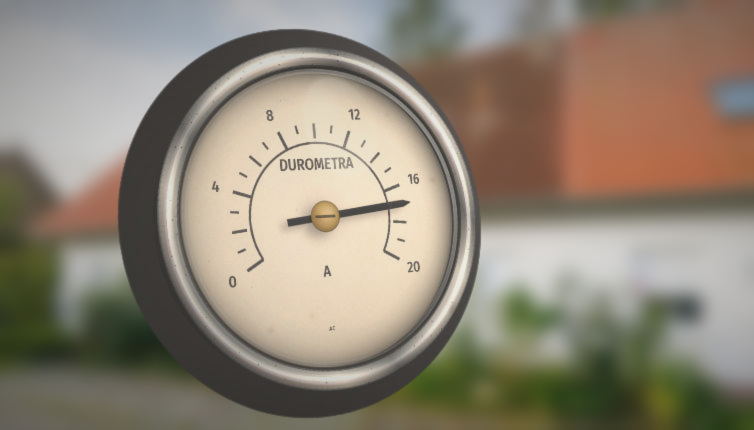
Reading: 17 A
